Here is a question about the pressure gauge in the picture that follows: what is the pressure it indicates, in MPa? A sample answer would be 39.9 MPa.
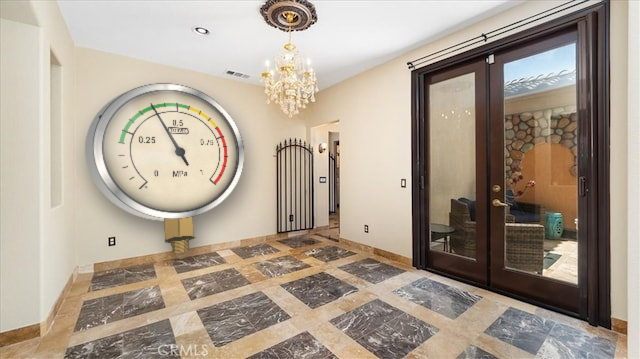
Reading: 0.4 MPa
